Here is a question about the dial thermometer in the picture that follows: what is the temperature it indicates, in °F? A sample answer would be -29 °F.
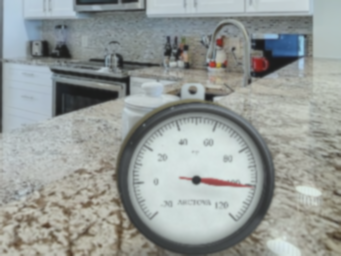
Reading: 100 °F
